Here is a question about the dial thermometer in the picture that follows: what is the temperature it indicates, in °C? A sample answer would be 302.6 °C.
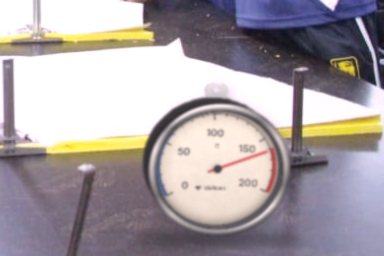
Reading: 160 °C
